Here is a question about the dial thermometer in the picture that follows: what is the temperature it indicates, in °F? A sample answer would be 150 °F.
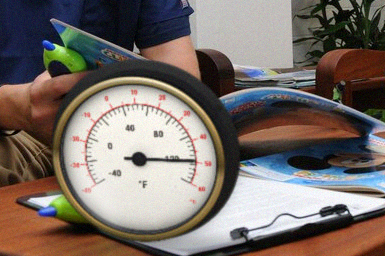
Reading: 120 °F
